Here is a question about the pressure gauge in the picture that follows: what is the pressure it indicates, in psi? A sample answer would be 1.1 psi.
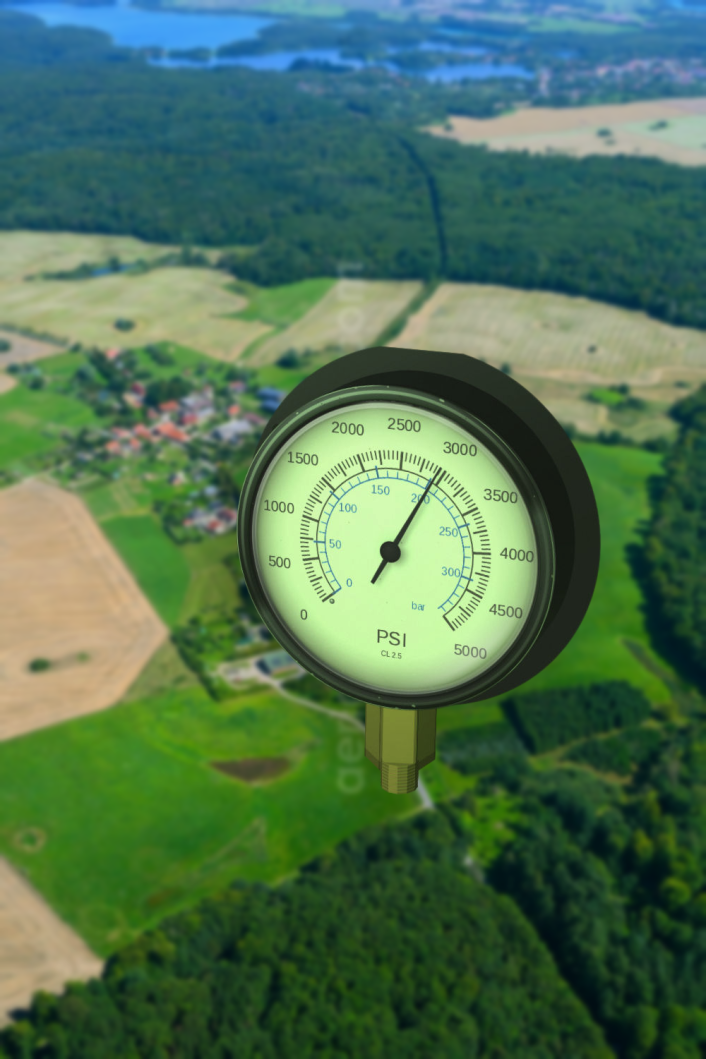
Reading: 2950 psi
